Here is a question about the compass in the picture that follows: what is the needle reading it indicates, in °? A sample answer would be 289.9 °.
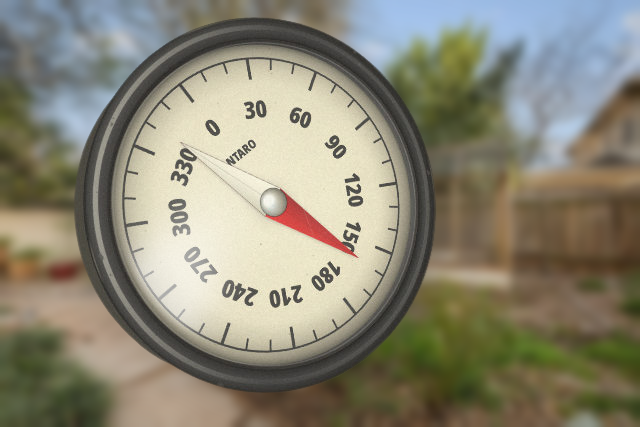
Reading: 160 °
